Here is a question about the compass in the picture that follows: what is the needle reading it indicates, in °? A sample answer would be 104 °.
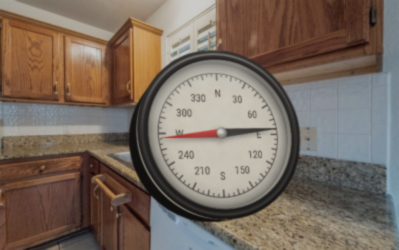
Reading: 265 °
